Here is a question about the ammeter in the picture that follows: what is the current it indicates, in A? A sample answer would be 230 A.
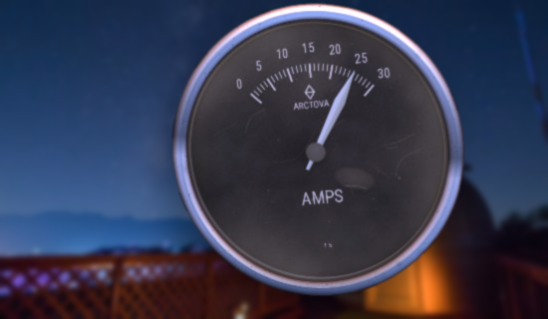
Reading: 25 A
